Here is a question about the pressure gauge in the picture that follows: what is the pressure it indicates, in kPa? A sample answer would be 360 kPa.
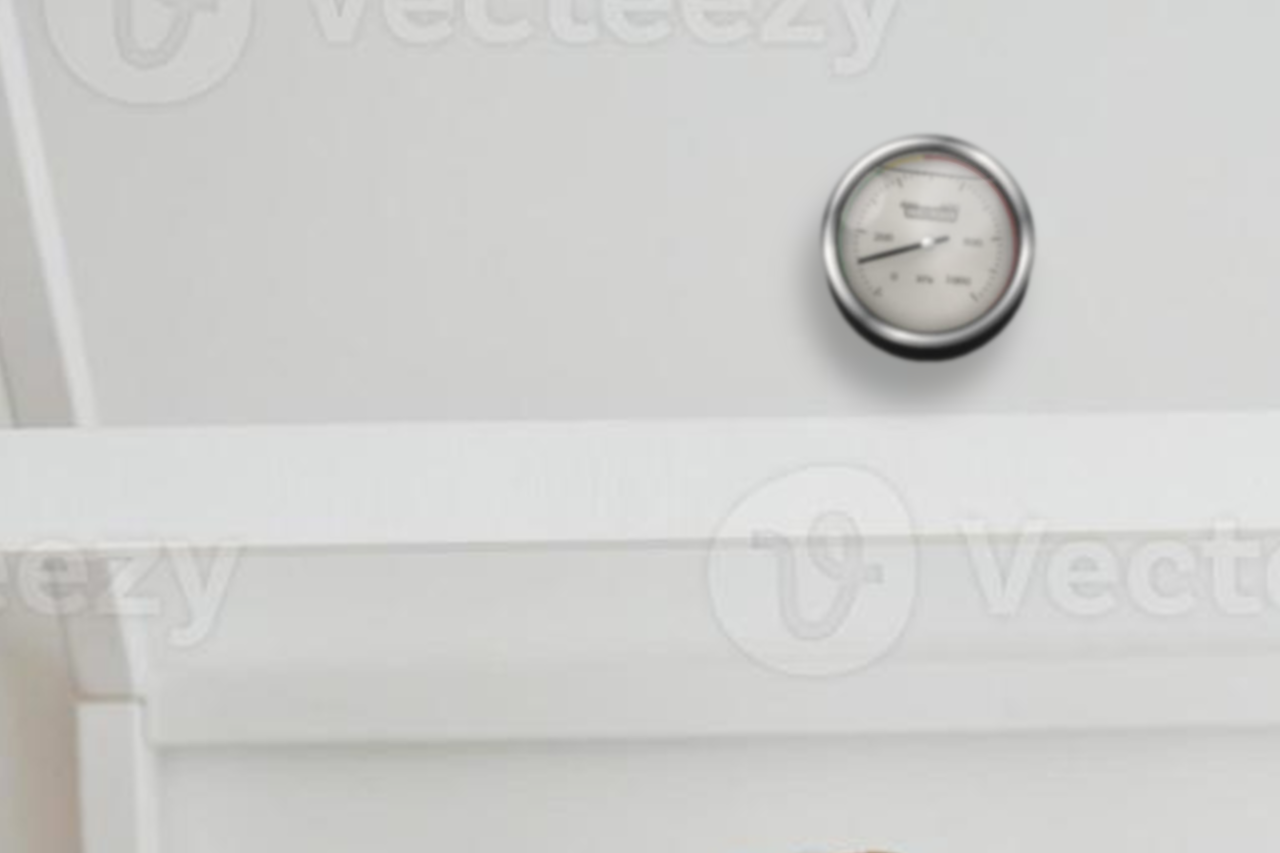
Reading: 100 kPa
